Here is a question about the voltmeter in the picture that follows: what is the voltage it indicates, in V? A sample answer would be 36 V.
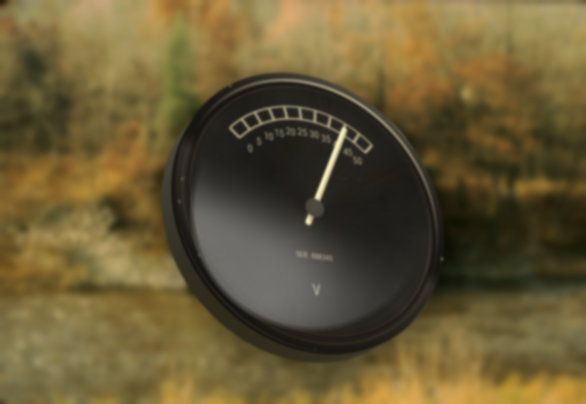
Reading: 40 V
